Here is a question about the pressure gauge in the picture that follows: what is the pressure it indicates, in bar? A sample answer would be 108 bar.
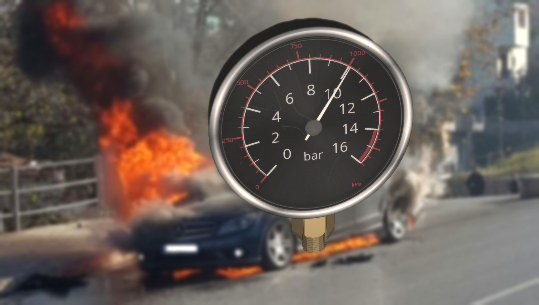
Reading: 10 bar
